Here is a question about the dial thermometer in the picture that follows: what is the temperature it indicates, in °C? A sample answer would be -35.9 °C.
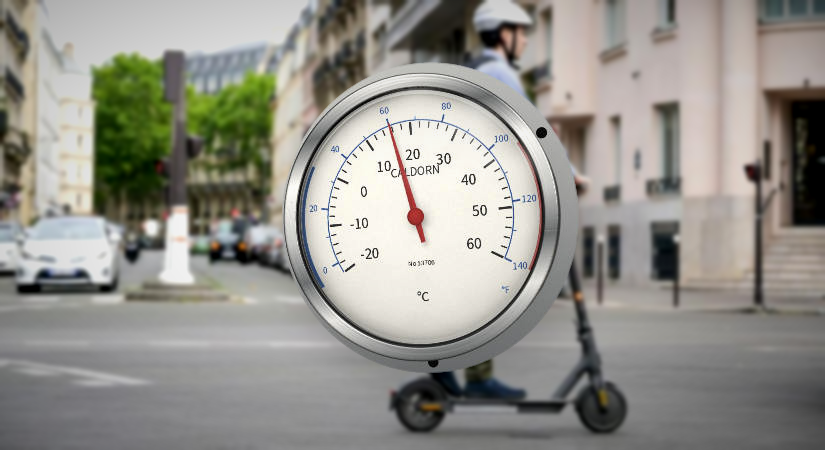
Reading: 16 °C
